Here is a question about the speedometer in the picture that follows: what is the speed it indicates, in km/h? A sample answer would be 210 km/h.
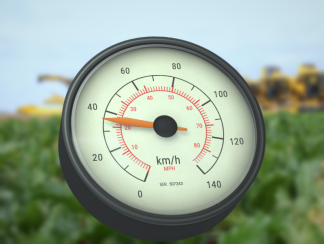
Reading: 35 km/h
